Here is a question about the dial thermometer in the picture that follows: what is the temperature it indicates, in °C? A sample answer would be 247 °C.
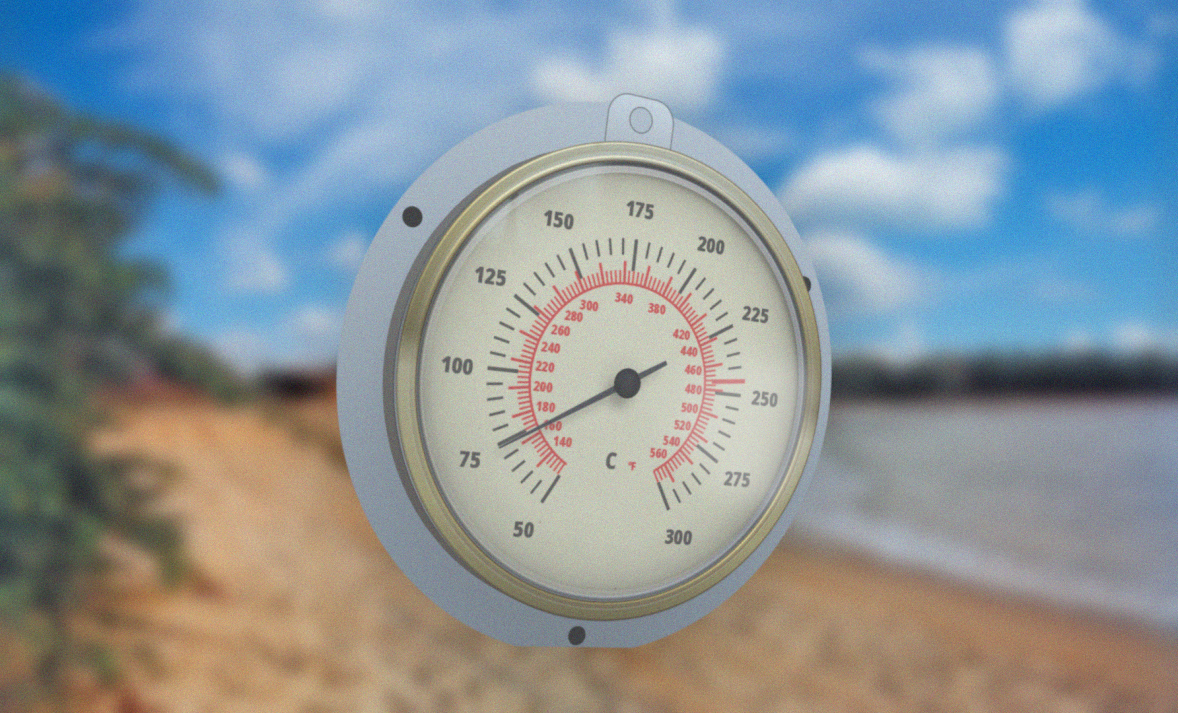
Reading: 75 °C
